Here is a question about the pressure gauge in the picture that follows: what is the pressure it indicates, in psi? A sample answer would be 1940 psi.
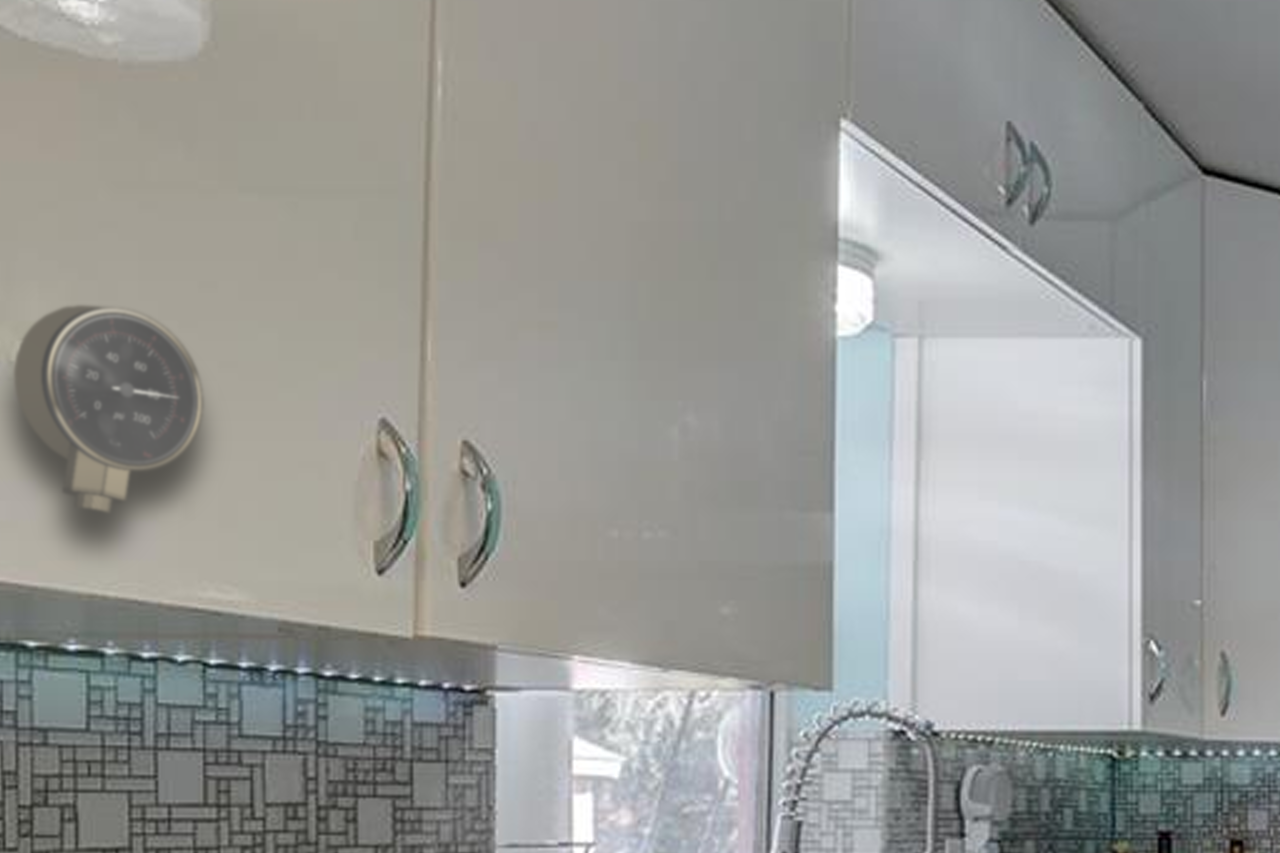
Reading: 80 psi
